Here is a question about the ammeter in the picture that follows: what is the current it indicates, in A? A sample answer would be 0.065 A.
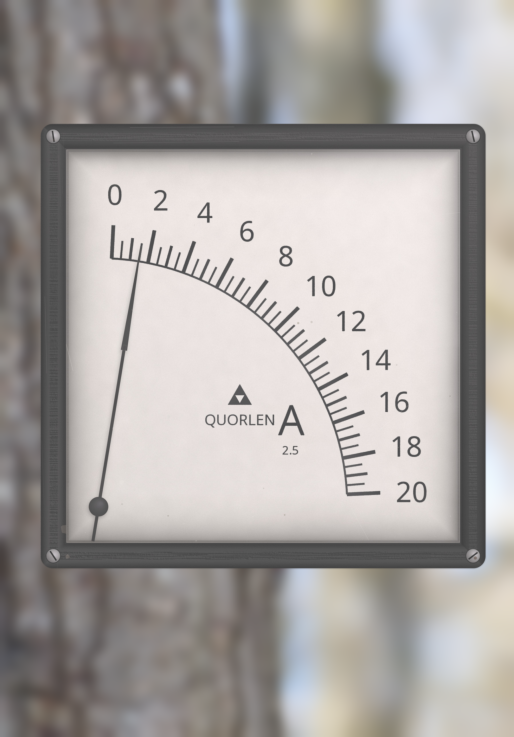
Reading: 1.5 A
